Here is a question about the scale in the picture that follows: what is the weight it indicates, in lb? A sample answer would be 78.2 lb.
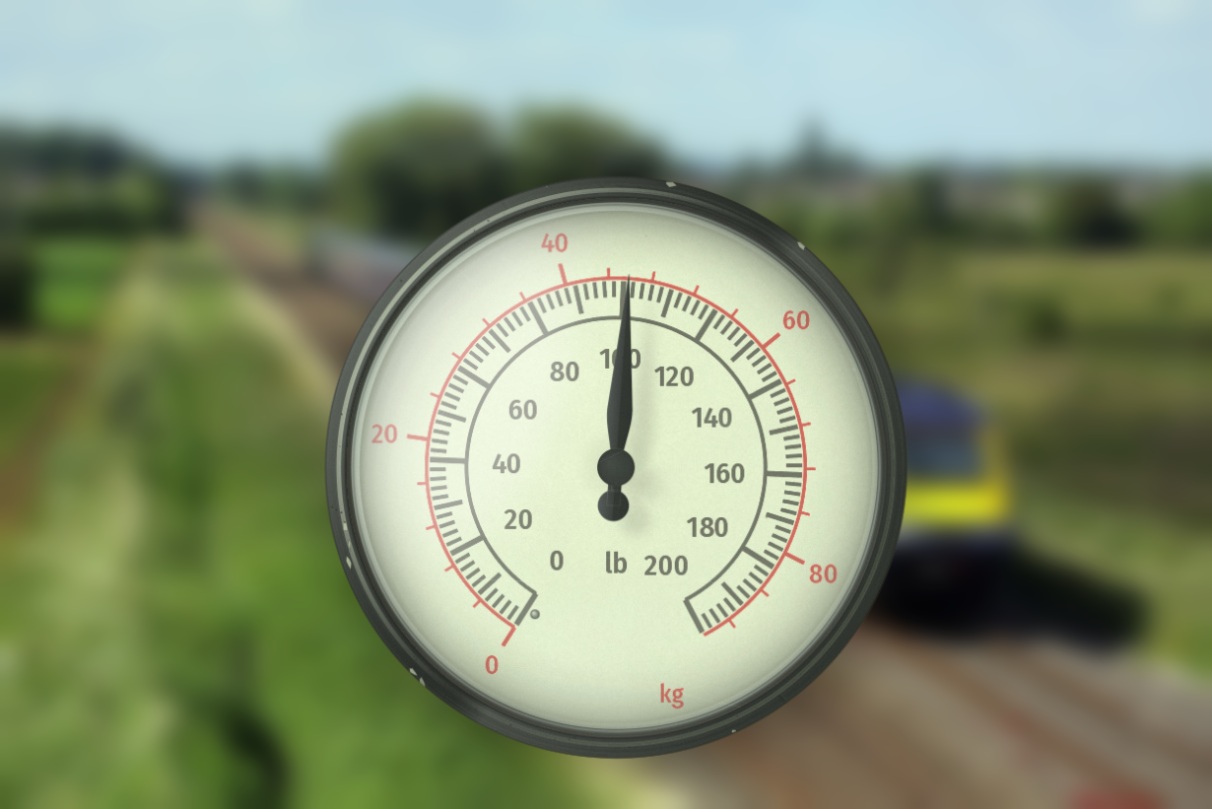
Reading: 101 lb
